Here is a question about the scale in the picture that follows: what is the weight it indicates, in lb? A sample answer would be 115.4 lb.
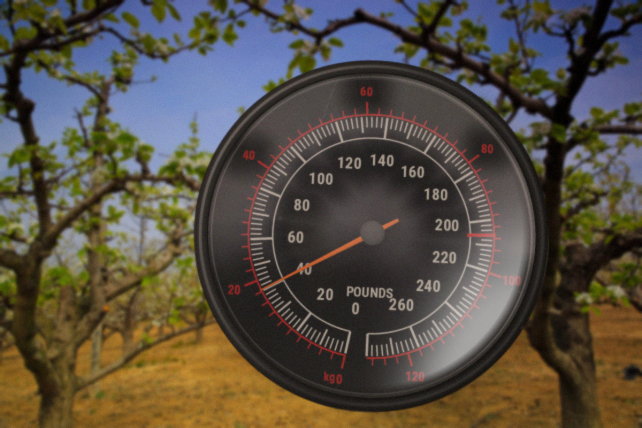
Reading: 40 lb
